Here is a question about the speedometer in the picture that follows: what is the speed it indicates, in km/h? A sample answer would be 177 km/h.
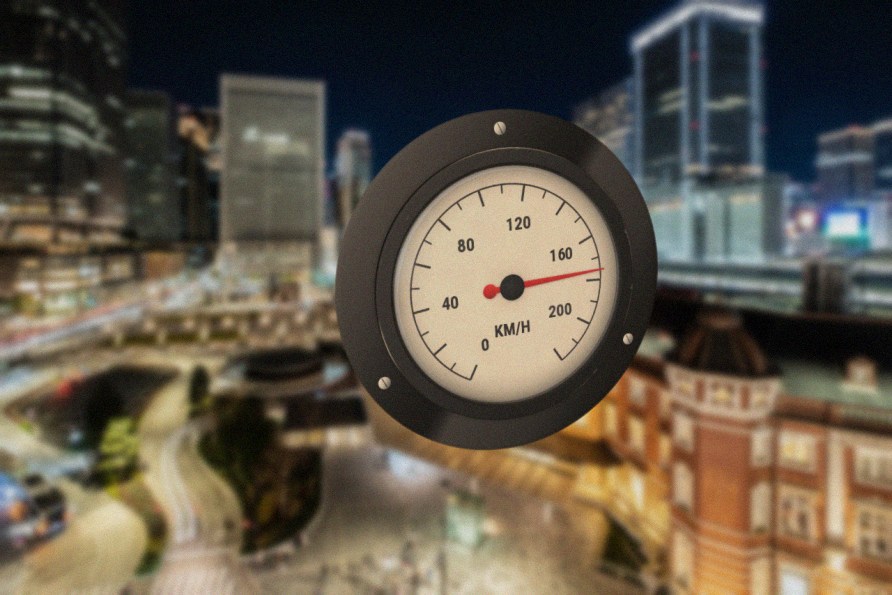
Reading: 175 km/h
